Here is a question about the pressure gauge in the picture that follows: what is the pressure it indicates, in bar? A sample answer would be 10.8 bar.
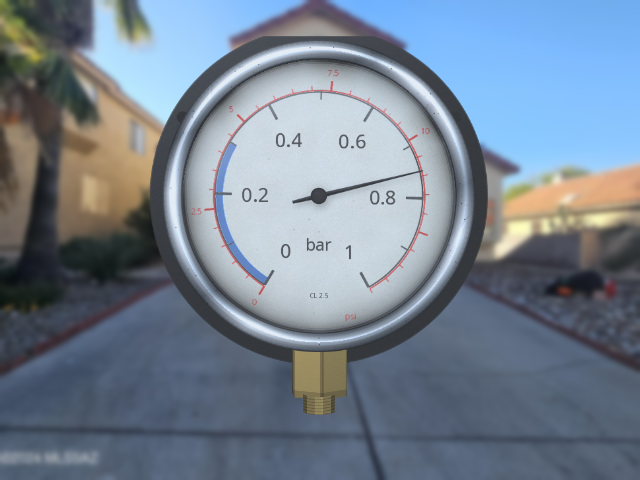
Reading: 0.75 bar
